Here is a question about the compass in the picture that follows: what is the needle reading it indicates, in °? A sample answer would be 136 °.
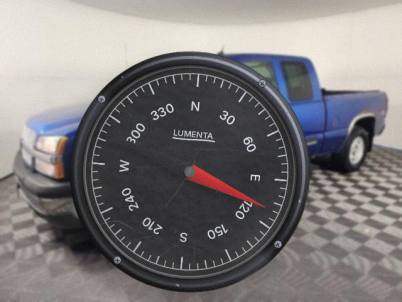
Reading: 110 °
